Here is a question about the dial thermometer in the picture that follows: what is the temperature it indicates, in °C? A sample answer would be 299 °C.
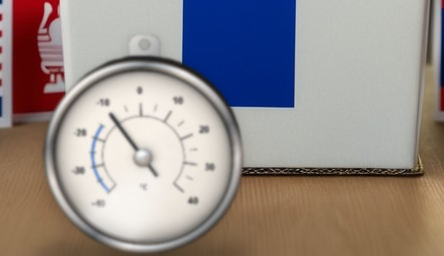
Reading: -10 °C
